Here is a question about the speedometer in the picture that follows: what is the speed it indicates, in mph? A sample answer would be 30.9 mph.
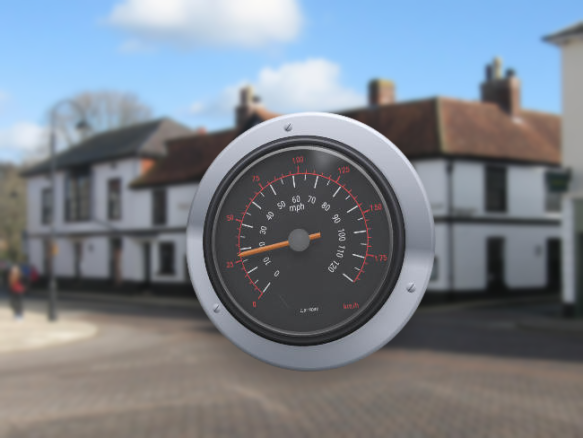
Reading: 17.5 mph
